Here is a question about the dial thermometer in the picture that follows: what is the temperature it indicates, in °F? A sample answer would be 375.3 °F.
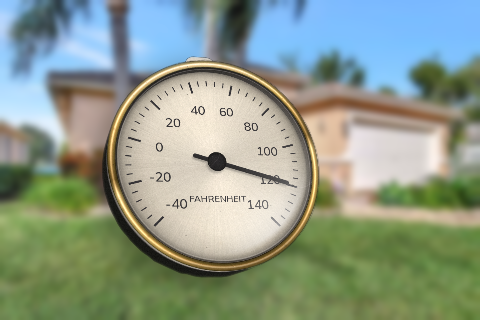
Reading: 120 °F
